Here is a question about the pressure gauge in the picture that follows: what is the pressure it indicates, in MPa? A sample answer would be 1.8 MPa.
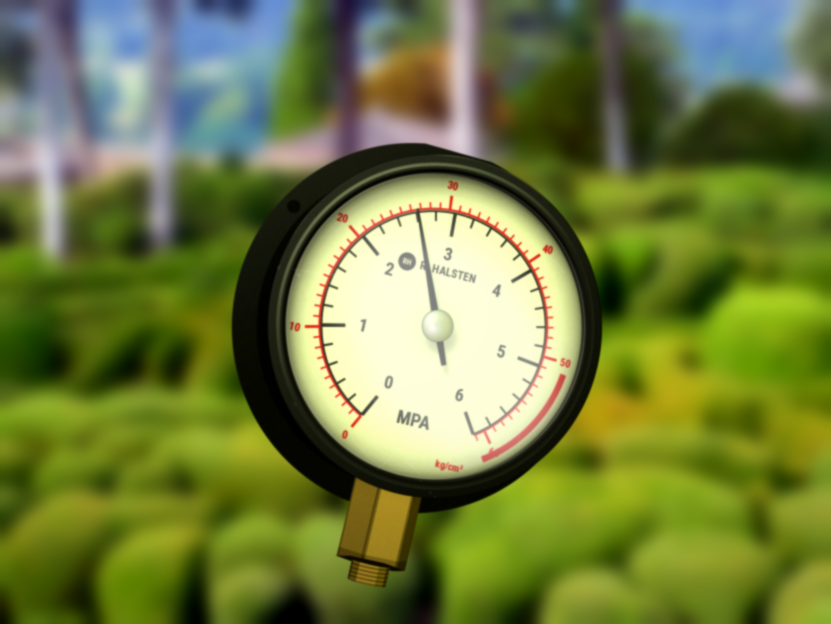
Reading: 2.6 MPa
